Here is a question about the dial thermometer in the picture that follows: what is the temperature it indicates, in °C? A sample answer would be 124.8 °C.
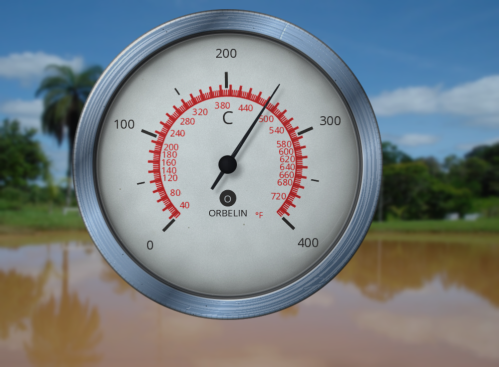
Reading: 250 °C
